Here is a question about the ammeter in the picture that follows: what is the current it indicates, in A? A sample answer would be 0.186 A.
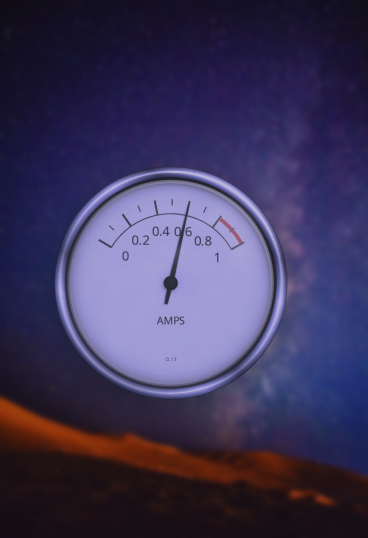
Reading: 0.6 A
